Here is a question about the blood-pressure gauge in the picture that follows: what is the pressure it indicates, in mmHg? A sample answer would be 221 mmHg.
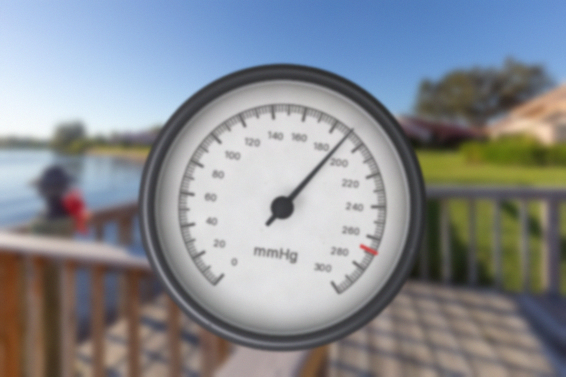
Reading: 190 mmHg
